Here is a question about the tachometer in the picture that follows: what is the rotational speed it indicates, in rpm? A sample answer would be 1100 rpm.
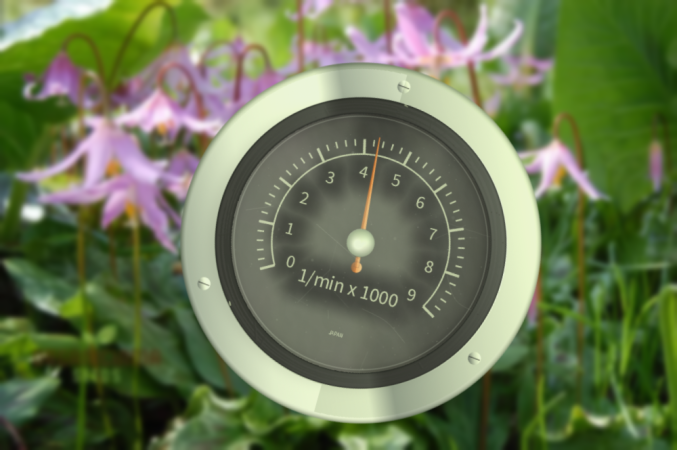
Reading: 4300 rpm
